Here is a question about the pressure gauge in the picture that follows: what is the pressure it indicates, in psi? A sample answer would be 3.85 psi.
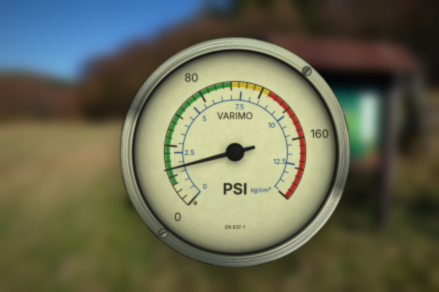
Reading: 25 psi
